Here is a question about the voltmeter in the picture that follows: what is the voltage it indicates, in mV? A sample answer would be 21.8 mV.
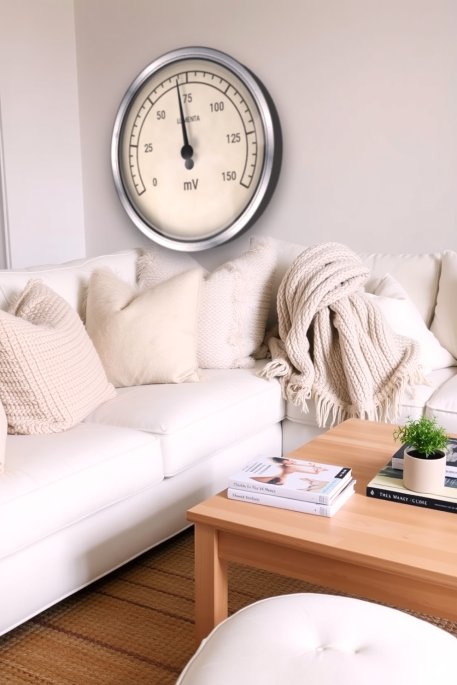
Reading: 70 mV
